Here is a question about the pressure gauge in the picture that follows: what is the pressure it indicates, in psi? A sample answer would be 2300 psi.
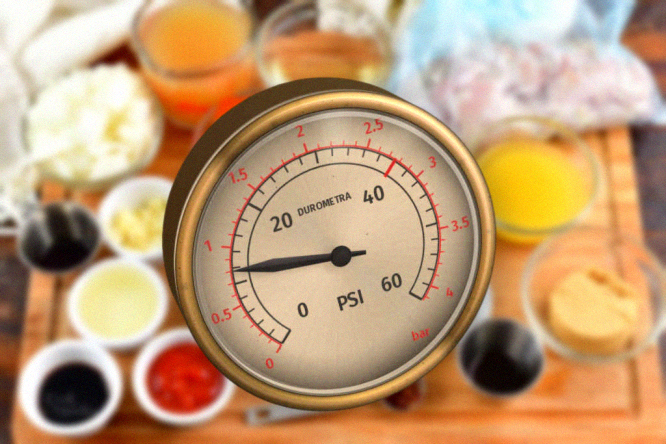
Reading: 12 psi
